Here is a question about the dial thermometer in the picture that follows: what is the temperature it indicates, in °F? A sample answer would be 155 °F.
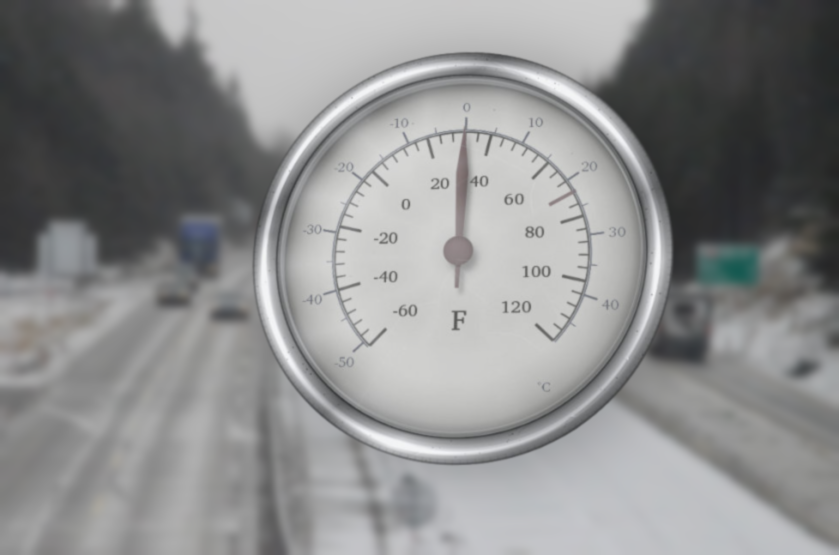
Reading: 32 °F
